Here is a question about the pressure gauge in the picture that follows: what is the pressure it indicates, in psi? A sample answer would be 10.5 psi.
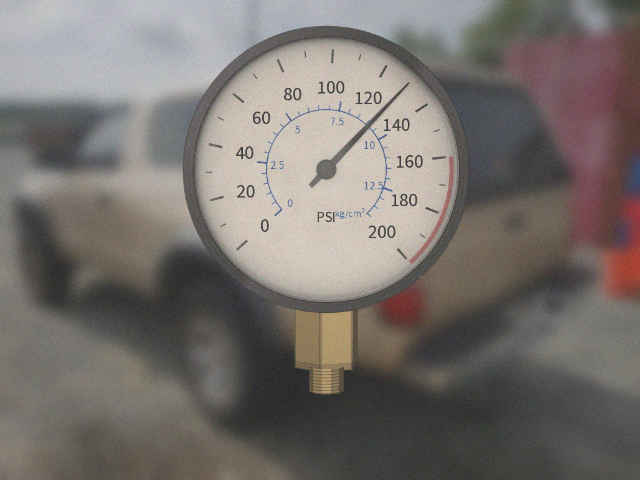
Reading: 130 psi
